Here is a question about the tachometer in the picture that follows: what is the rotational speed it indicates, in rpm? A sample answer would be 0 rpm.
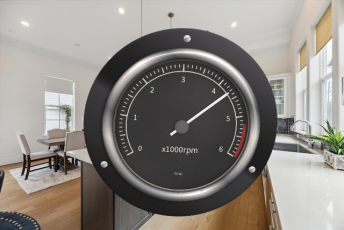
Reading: 4300 rpm
